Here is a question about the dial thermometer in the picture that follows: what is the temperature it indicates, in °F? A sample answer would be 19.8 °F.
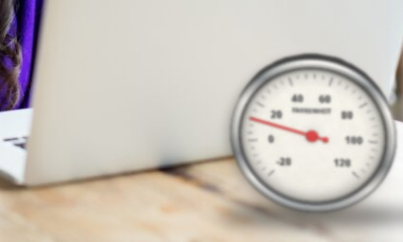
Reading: 12 °F
